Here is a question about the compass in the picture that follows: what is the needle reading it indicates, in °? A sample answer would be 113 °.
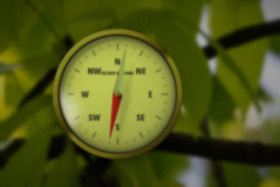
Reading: 190 °
